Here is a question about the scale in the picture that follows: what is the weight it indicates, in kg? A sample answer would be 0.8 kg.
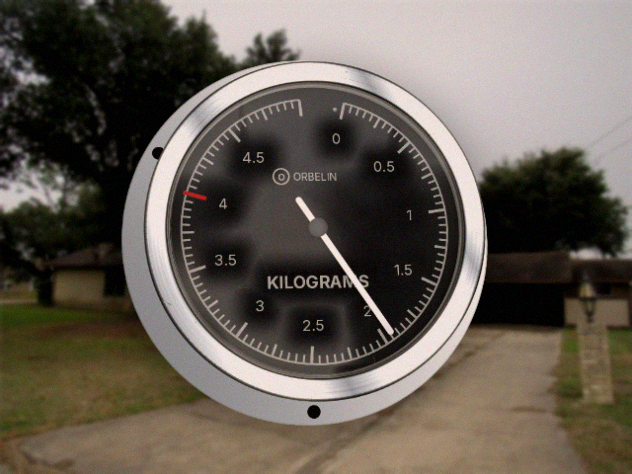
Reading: 1.95 kg
